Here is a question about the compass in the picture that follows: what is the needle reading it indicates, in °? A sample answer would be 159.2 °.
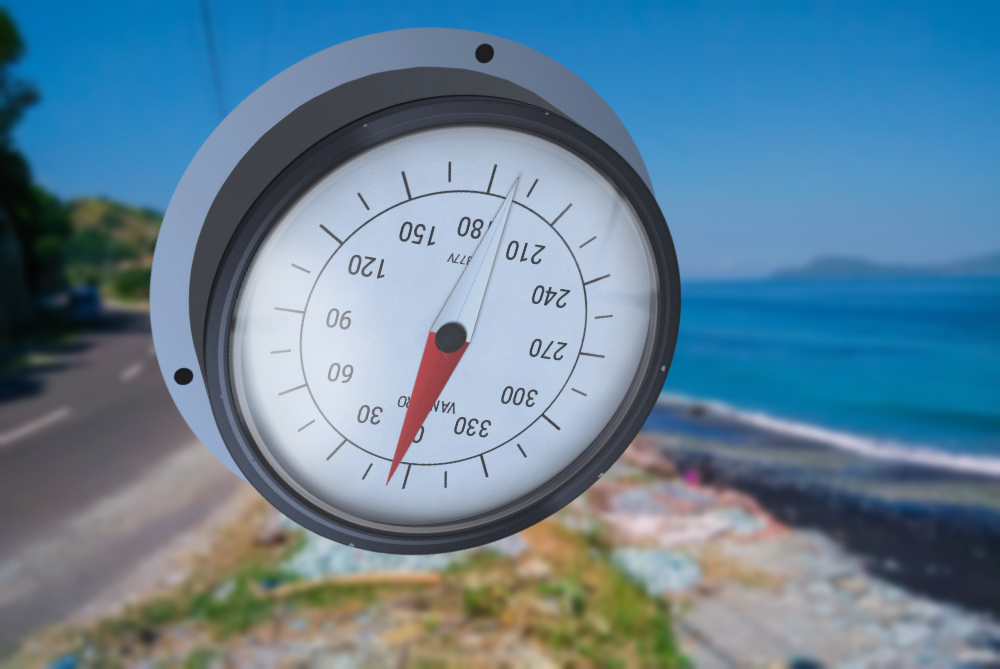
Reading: 7.5 °
